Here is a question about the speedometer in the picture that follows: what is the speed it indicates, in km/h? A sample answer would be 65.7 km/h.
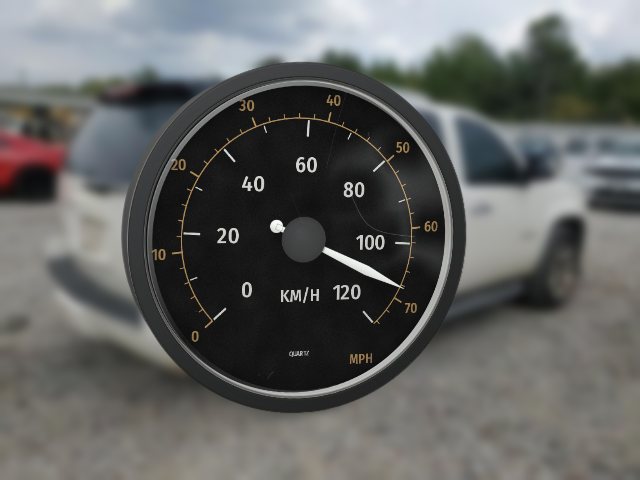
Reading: 110 km/h
